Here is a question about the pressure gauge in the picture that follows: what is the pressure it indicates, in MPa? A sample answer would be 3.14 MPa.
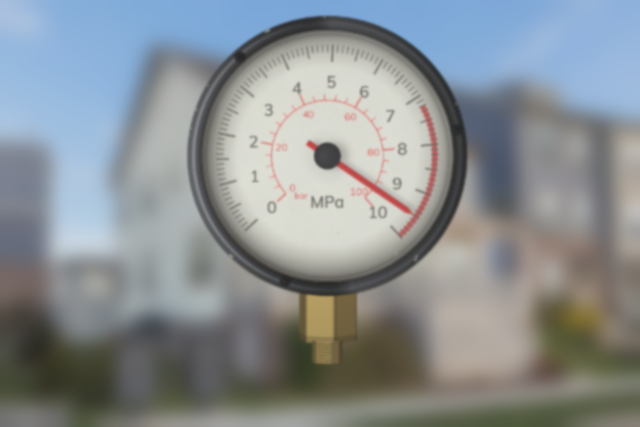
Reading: 9.5 MPa
